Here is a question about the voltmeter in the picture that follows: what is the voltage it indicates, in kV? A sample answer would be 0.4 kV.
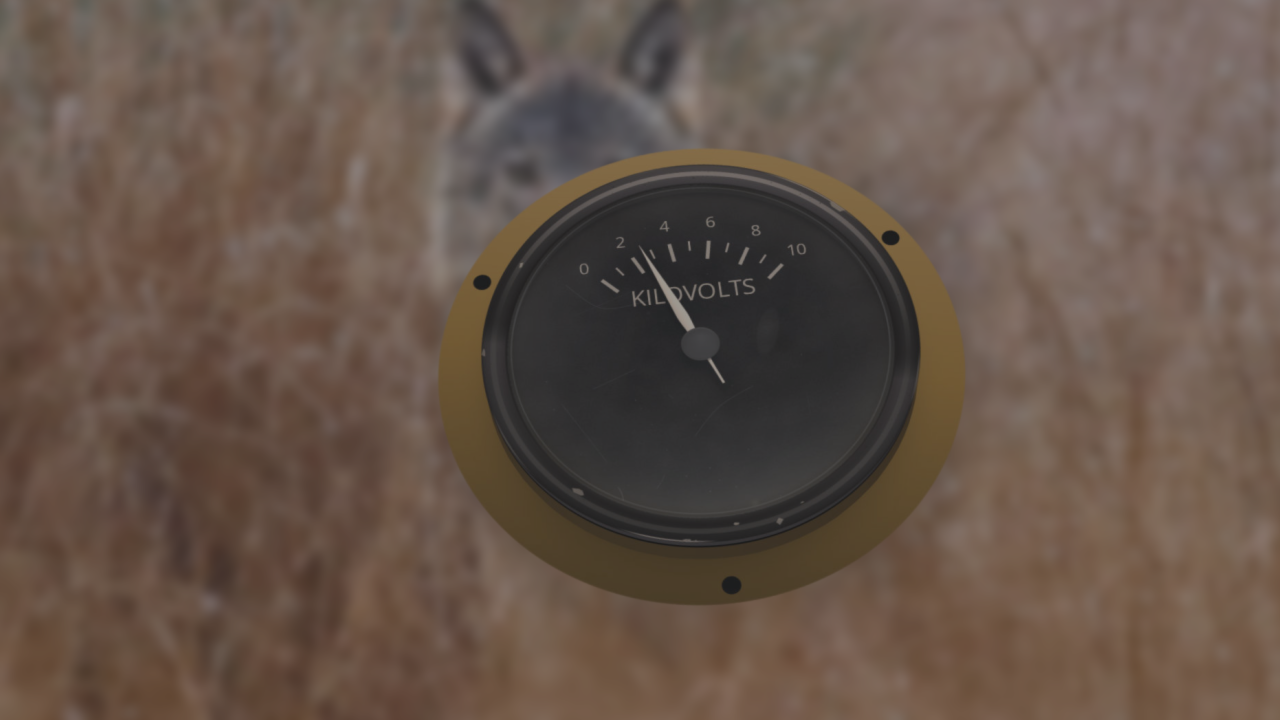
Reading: 2.5 kV
